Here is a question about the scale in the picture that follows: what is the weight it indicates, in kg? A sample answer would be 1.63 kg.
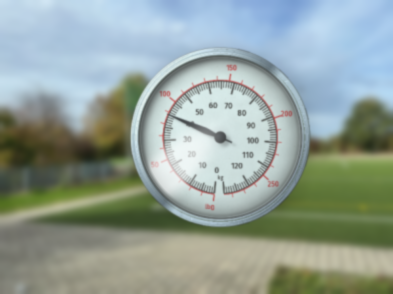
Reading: 40 kg
